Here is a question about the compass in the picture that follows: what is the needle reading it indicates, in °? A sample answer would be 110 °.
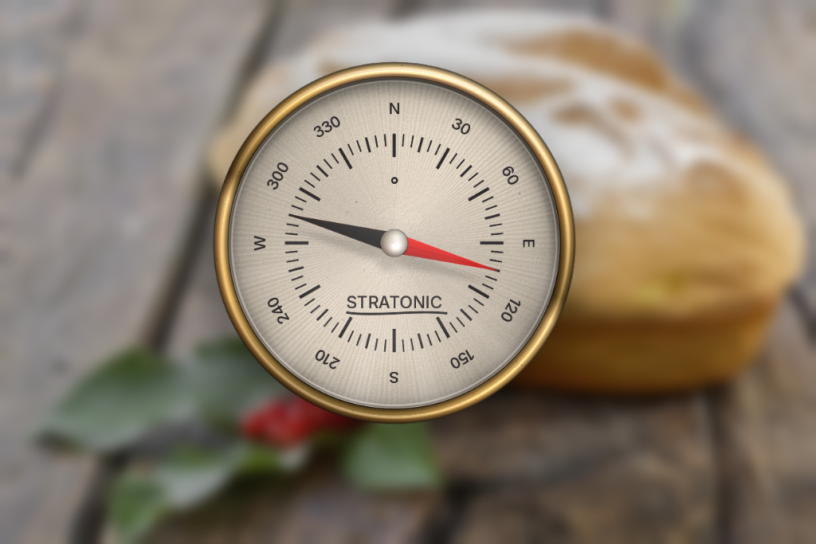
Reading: 105 °
